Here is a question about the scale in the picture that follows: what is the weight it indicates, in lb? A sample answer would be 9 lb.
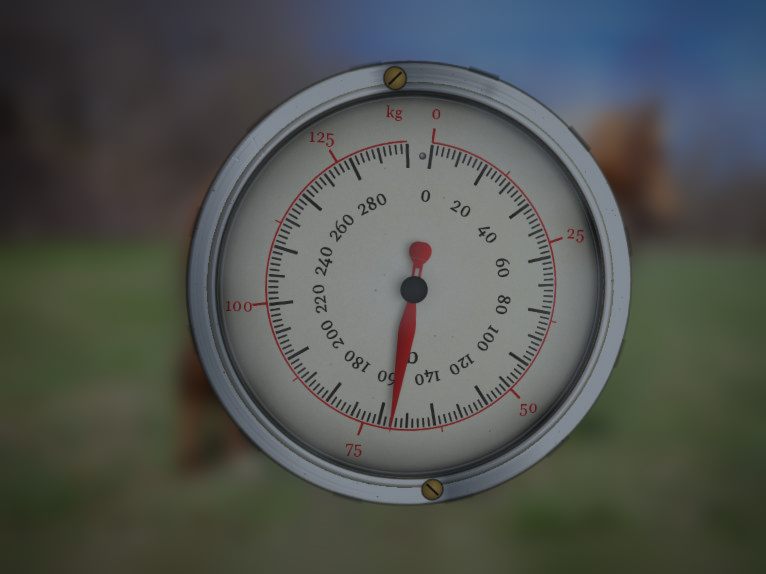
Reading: 156 lb
